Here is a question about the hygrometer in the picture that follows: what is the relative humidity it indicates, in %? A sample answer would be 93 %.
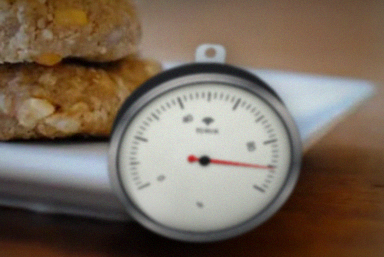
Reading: 90 %
